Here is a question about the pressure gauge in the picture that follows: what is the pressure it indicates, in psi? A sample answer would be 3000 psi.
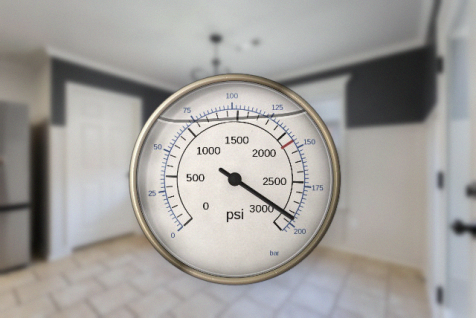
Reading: 2850 psi
